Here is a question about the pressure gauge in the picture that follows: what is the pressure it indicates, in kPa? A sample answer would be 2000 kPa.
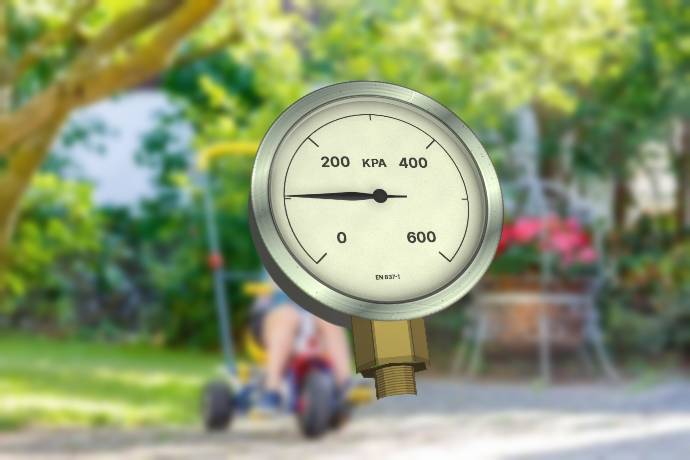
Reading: 100 kPa
